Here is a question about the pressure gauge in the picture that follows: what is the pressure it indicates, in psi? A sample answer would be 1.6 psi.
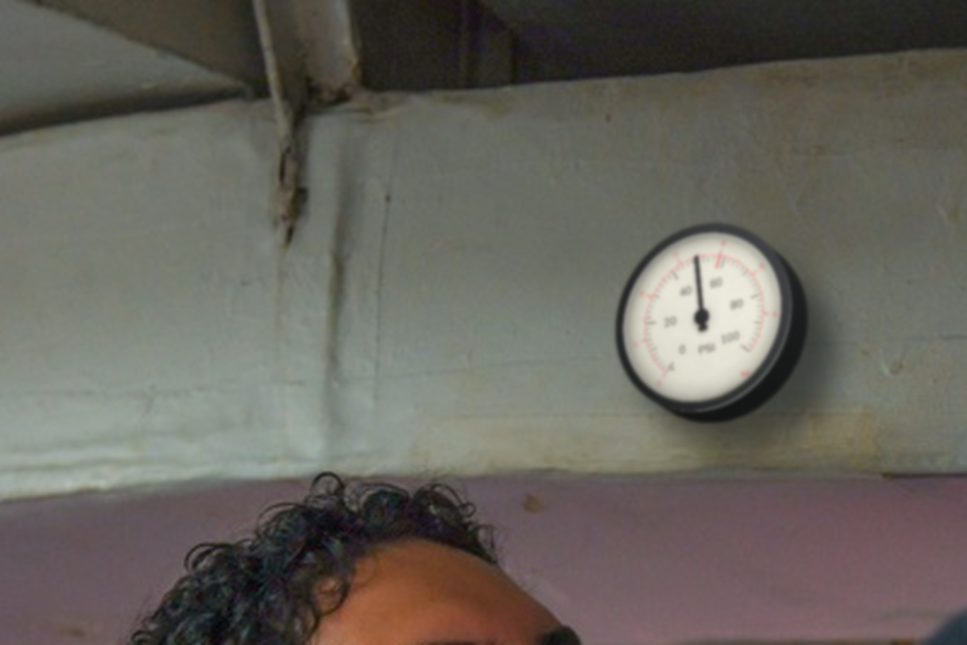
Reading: 50 psi
